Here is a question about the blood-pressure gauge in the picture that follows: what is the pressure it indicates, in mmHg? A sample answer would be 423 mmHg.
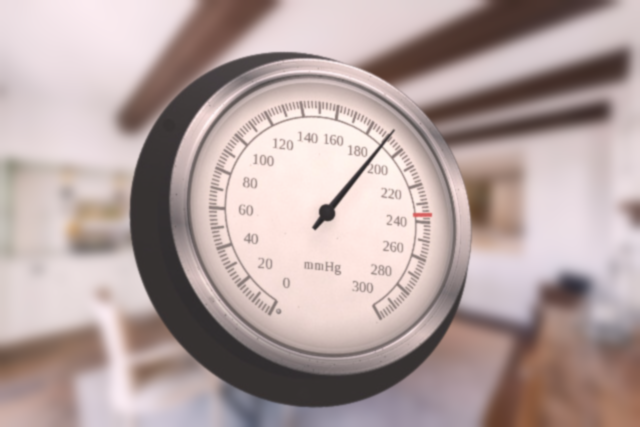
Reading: 190 mmHg
